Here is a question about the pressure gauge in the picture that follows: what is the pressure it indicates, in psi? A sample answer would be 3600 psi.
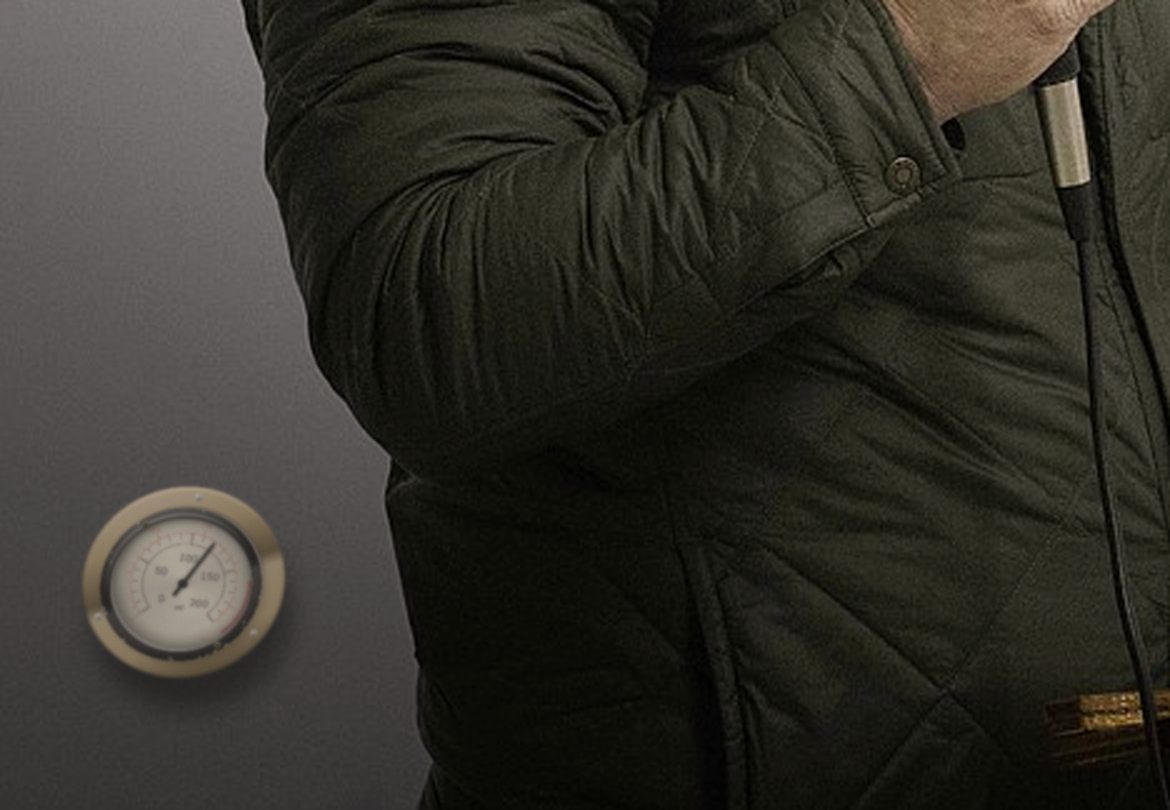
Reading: 120 psi
